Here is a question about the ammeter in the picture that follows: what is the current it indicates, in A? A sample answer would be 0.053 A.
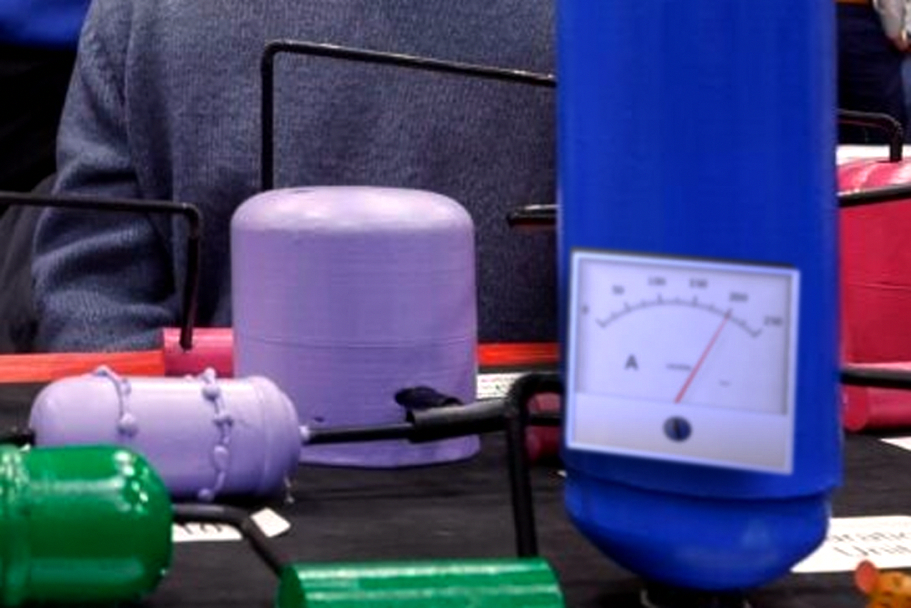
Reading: 200 A
